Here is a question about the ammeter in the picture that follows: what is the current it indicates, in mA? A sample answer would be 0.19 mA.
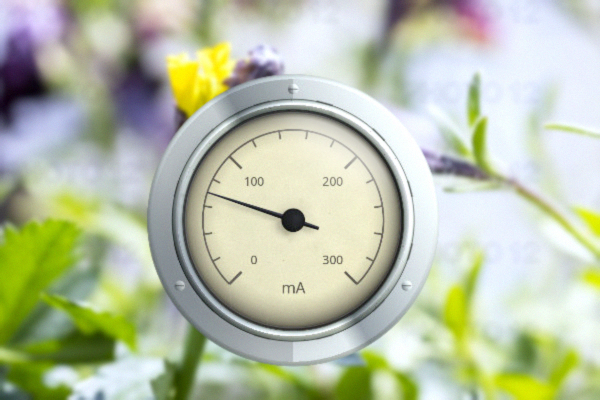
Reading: 70 mA
